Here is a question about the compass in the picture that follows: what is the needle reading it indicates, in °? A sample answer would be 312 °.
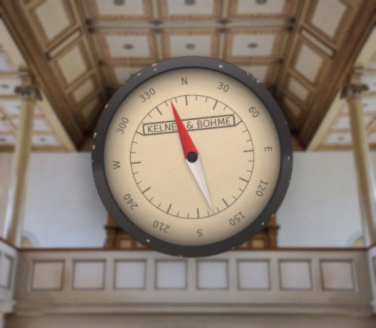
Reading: 345 °
